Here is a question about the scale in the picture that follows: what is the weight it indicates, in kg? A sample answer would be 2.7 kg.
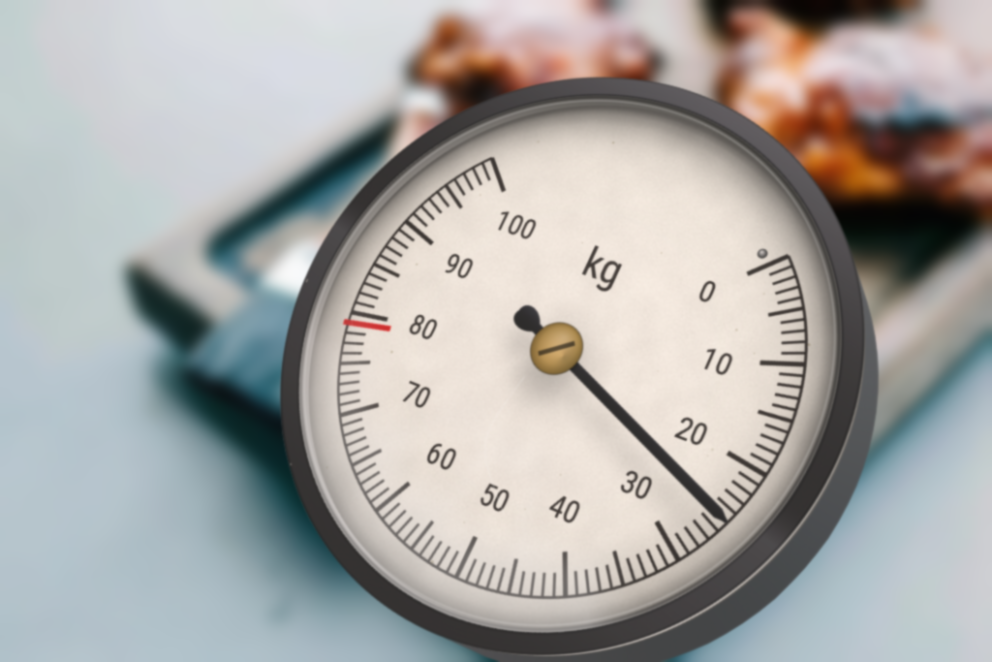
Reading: 25 kg
